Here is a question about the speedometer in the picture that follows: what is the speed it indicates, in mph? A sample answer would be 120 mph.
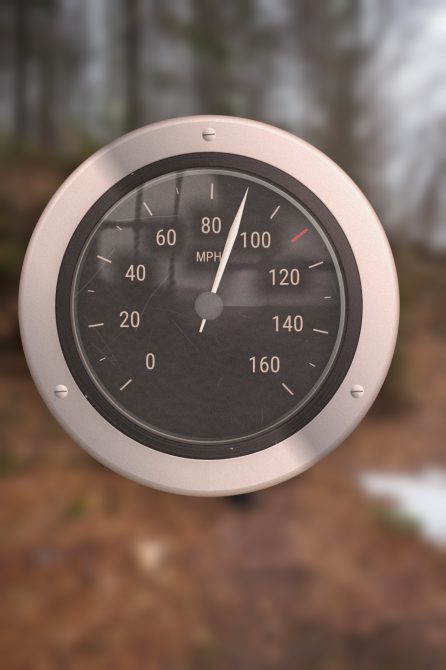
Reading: 90 mph
